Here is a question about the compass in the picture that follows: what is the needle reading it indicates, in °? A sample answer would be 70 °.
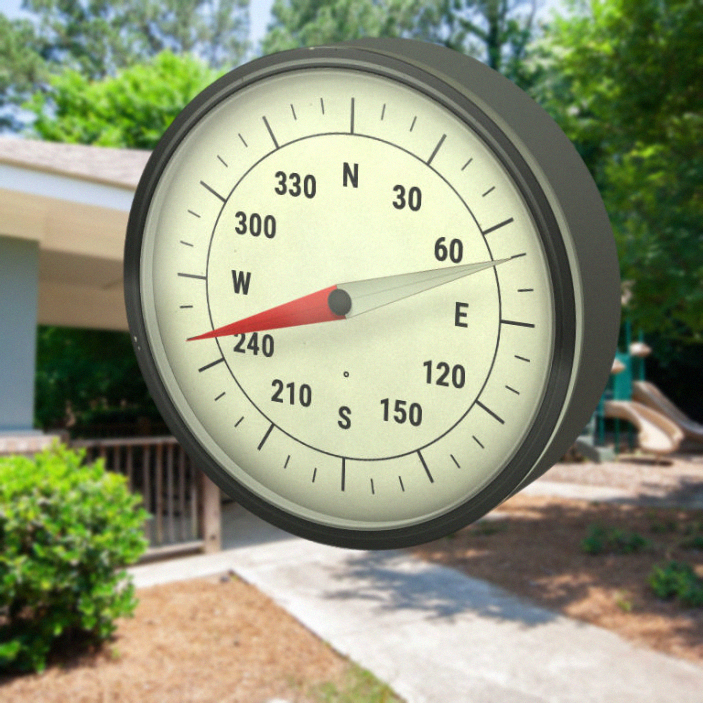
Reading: 250 °
